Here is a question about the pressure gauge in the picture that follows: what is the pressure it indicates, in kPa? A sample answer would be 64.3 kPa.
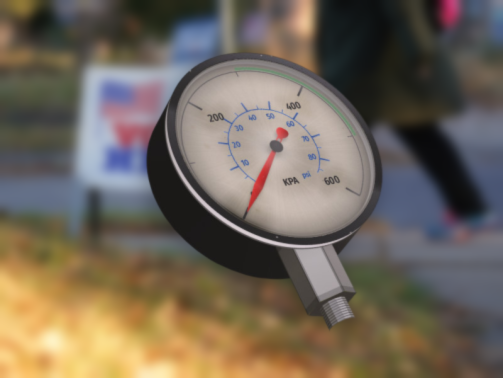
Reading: 0 kPa
